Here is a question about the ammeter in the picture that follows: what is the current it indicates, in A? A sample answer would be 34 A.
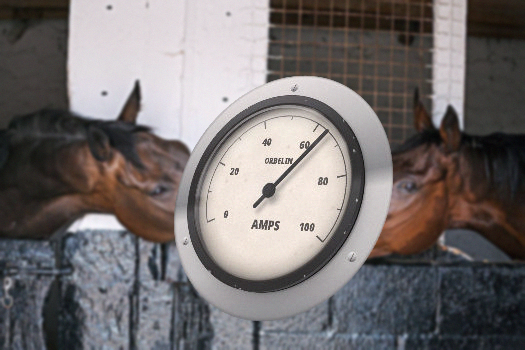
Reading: 65 A
